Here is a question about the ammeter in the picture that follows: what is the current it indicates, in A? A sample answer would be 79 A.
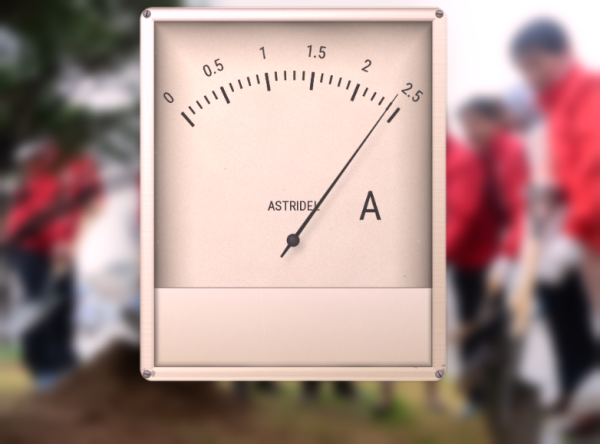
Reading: 2.4 A
